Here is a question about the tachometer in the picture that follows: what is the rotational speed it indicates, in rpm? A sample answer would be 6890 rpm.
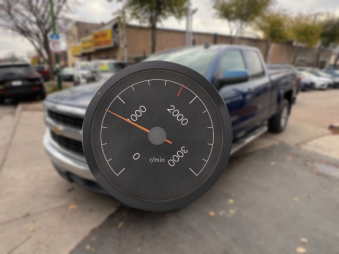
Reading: 800 rpm
